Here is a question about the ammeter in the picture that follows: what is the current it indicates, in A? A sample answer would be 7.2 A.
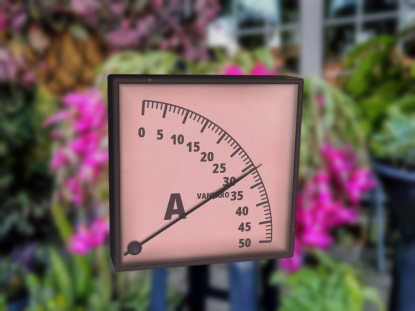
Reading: 31 A
